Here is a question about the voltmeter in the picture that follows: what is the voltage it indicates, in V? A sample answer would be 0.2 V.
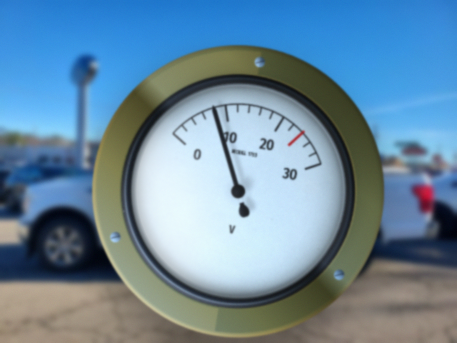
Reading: 8 V
